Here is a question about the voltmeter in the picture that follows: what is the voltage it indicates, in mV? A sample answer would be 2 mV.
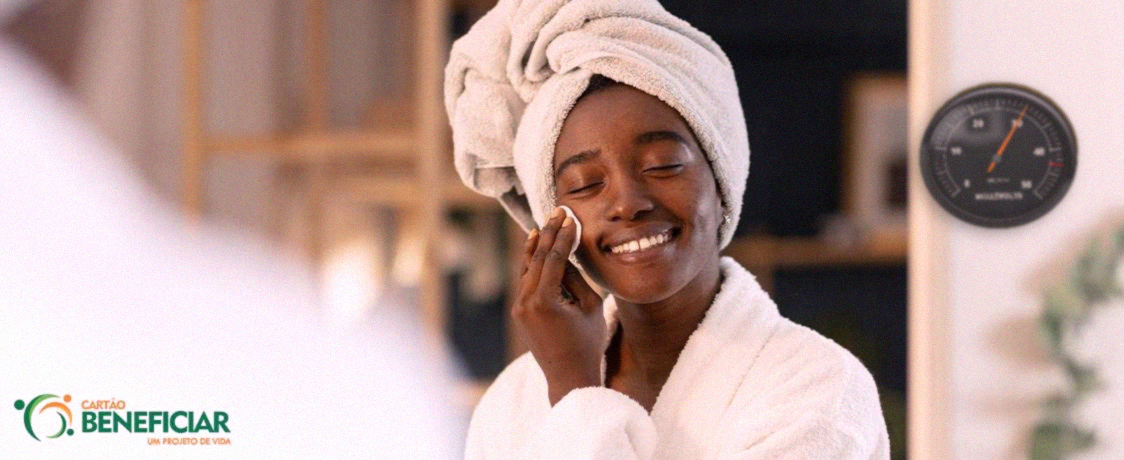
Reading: 30 mV
